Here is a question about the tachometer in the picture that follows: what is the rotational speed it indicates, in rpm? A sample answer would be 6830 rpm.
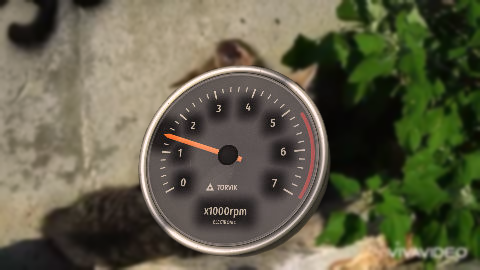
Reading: 1400 rpm
